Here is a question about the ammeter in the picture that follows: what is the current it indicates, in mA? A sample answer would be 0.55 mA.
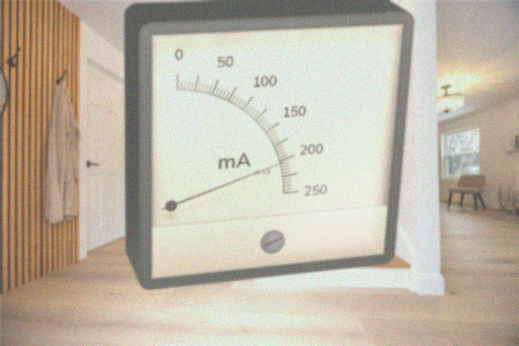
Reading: 200 mA
